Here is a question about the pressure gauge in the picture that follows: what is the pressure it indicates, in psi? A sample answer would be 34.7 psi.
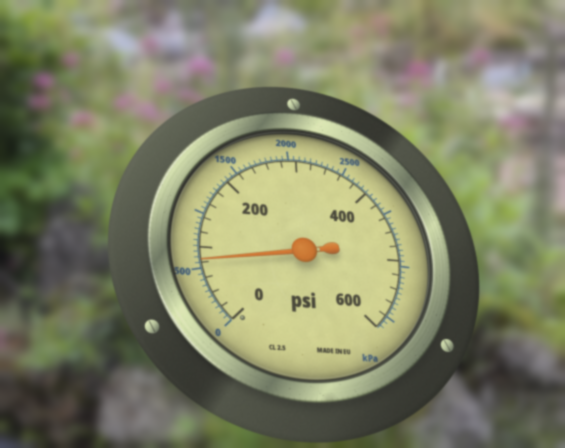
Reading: 80 psi
